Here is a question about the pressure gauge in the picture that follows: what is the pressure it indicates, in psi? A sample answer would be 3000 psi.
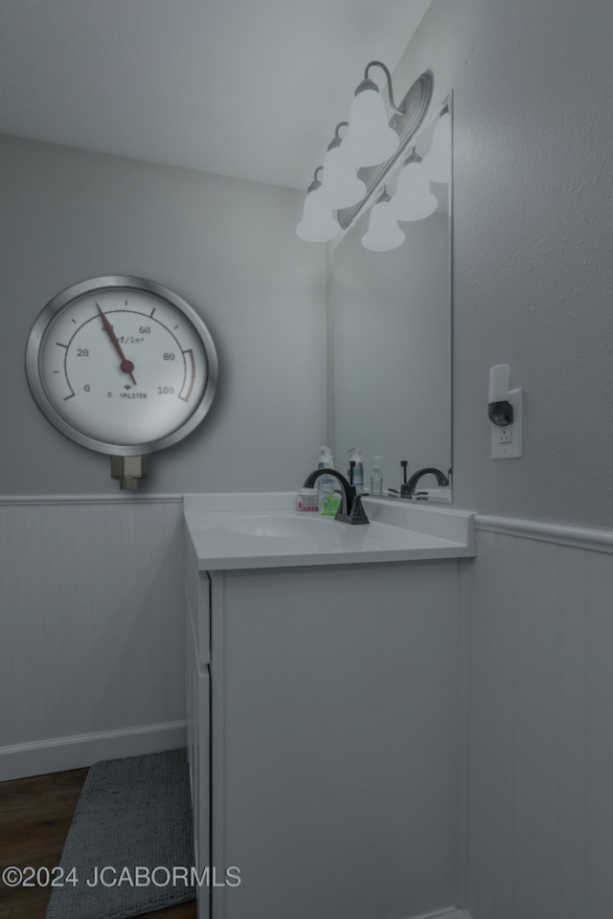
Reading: 40 psi
